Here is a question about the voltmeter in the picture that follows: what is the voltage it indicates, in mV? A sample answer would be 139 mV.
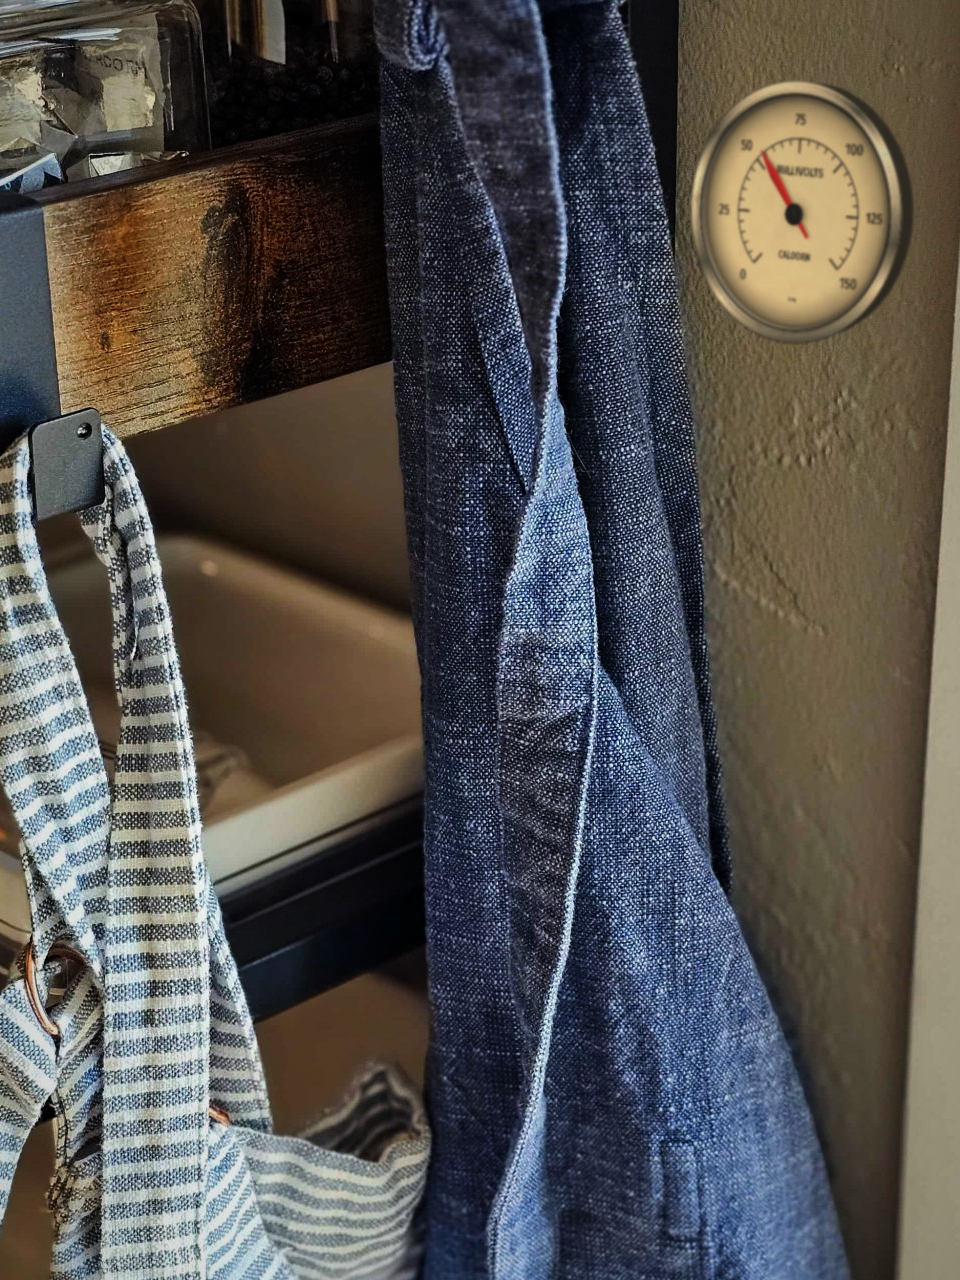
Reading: 55 mV
